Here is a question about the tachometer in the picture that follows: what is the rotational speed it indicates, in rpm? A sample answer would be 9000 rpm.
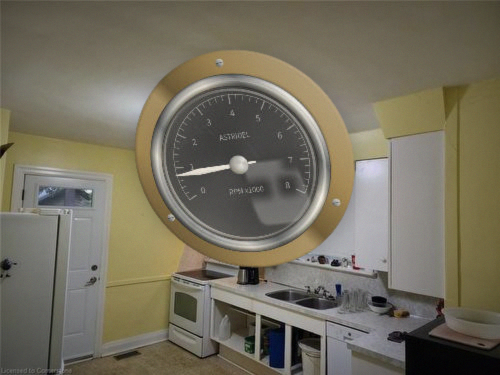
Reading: 800 rpm
